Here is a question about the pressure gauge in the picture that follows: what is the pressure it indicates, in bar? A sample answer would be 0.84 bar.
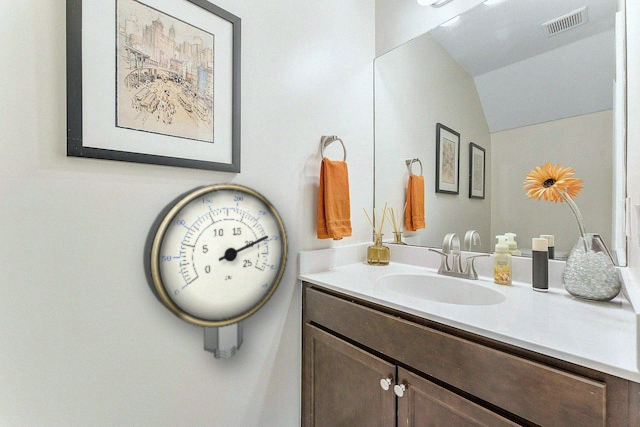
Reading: 20 bar
